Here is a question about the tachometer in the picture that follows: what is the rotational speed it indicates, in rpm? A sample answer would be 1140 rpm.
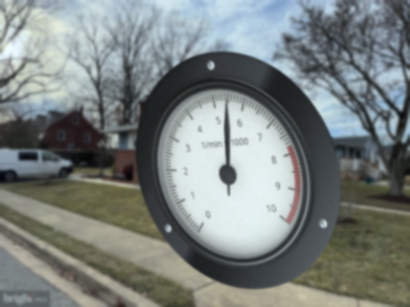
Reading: 5500 rpm
